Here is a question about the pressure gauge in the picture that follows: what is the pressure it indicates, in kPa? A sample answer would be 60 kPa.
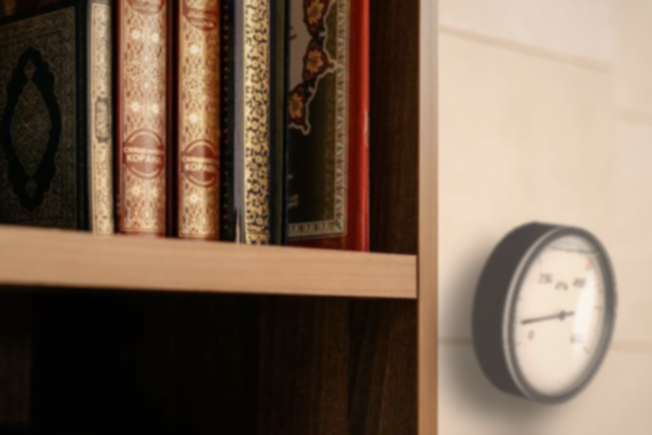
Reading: 50 kPa
